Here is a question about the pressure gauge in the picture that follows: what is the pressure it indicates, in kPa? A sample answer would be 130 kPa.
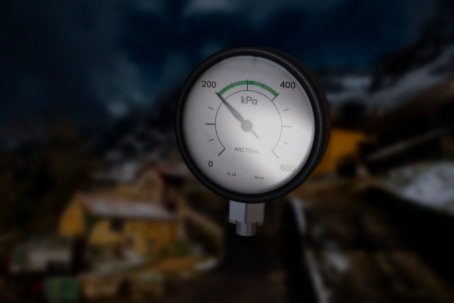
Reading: 200 kPa
